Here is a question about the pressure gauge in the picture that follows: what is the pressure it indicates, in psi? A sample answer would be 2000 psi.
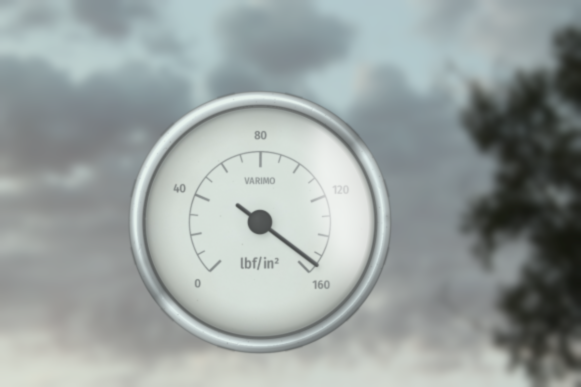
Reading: 155 psi
